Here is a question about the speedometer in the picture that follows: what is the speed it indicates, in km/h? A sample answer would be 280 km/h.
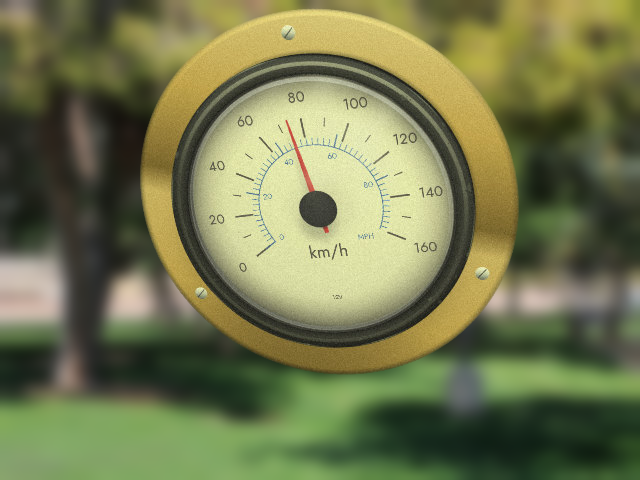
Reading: 75 km/h
